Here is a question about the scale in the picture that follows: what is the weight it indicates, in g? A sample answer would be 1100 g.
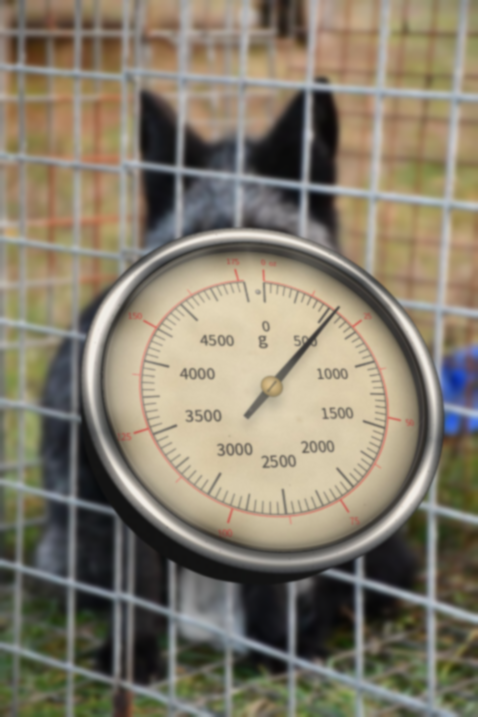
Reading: 550 g
